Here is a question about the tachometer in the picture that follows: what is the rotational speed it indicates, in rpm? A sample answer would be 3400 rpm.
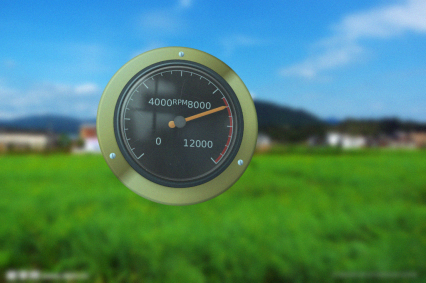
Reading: 9000 rpm
